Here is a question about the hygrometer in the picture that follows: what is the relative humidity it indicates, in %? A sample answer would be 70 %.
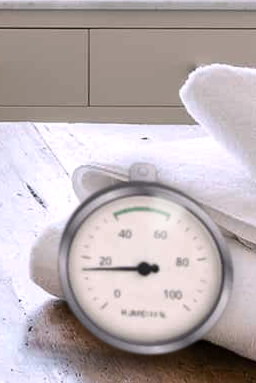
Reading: 16 %
